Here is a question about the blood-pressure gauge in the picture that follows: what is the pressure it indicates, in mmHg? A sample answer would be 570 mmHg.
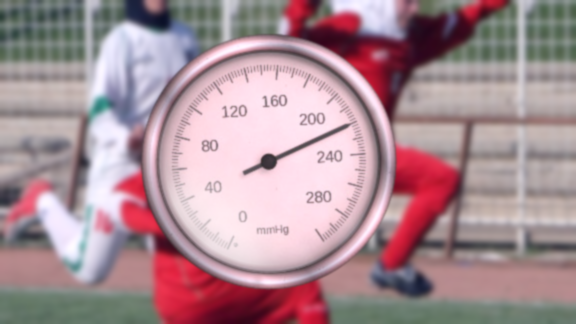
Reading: 220 mmHg
